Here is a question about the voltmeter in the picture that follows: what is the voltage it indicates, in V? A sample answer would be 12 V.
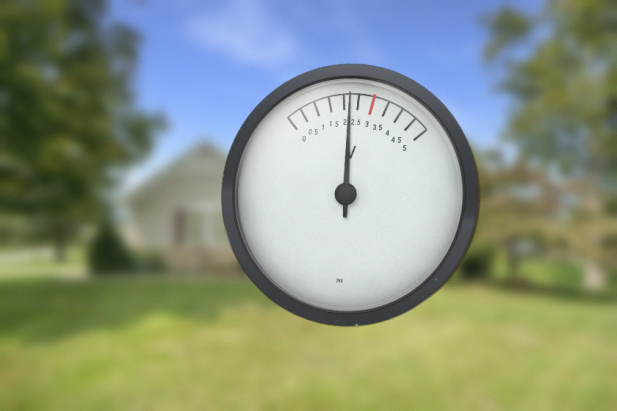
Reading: 2.25 V
